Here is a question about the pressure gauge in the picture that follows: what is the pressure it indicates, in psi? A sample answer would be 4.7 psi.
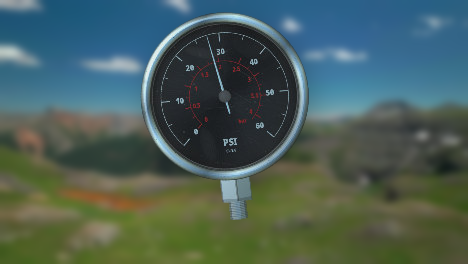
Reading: 27.5 psi
